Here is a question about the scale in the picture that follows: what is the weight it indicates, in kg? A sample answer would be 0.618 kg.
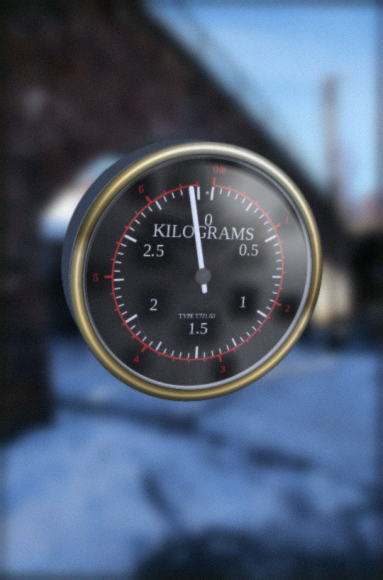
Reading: 2.95 kg
